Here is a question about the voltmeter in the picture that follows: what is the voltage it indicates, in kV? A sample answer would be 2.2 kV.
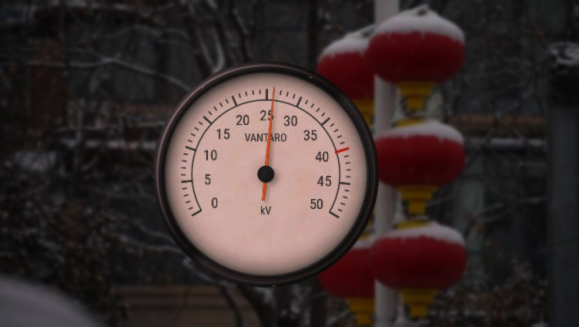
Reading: 26 kV
